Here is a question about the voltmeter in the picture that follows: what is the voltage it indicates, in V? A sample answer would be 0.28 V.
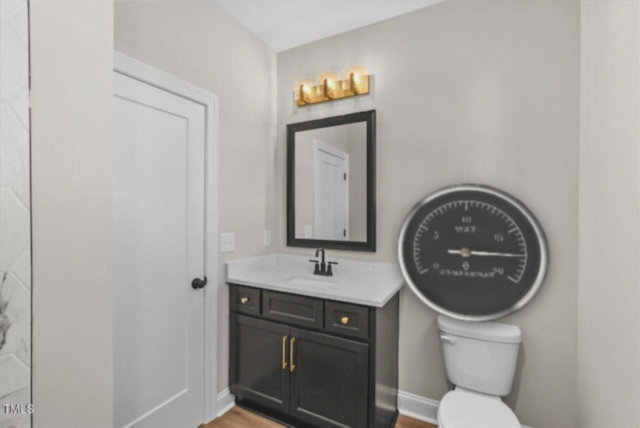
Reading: 17.5 V
